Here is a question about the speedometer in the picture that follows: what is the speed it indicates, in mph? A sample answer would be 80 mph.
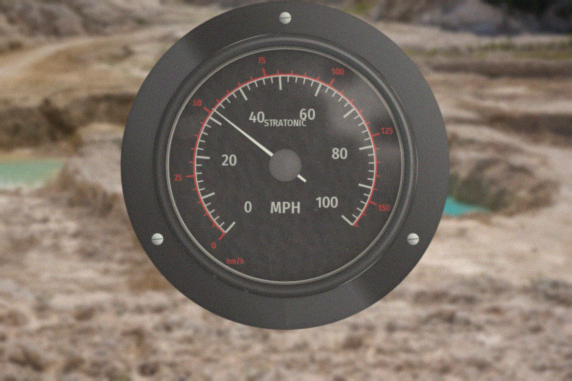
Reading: 32 mph
